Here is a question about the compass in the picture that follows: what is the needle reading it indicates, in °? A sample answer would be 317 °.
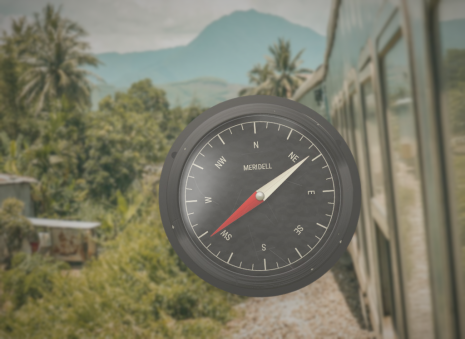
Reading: 235 °
